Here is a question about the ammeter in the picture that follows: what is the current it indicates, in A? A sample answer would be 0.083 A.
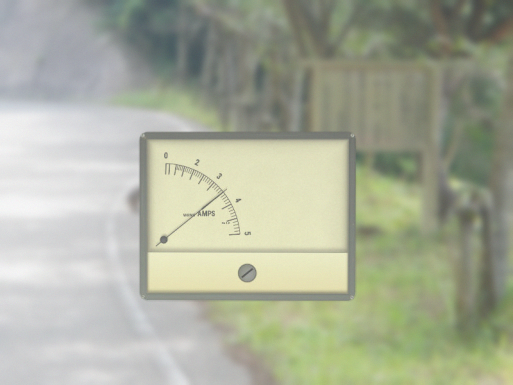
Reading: 3.5 A
